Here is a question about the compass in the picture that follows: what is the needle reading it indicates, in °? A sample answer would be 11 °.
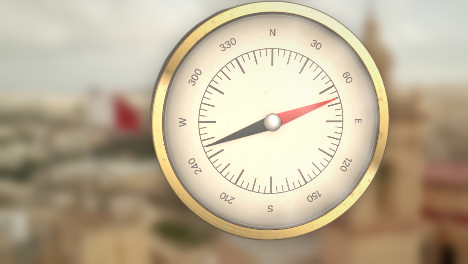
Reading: 70 °
